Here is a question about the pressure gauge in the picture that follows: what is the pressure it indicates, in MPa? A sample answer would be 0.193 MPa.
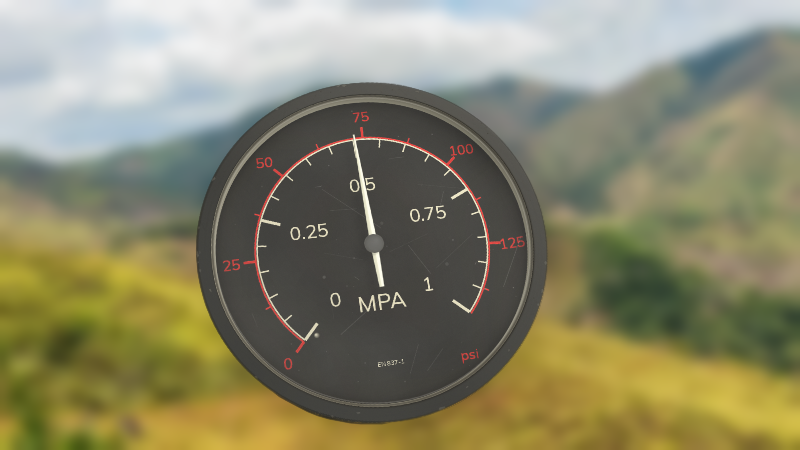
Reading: 0.5 MPa
